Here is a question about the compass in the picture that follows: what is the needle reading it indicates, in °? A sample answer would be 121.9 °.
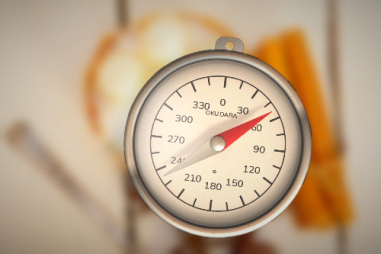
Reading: 52.5 °
